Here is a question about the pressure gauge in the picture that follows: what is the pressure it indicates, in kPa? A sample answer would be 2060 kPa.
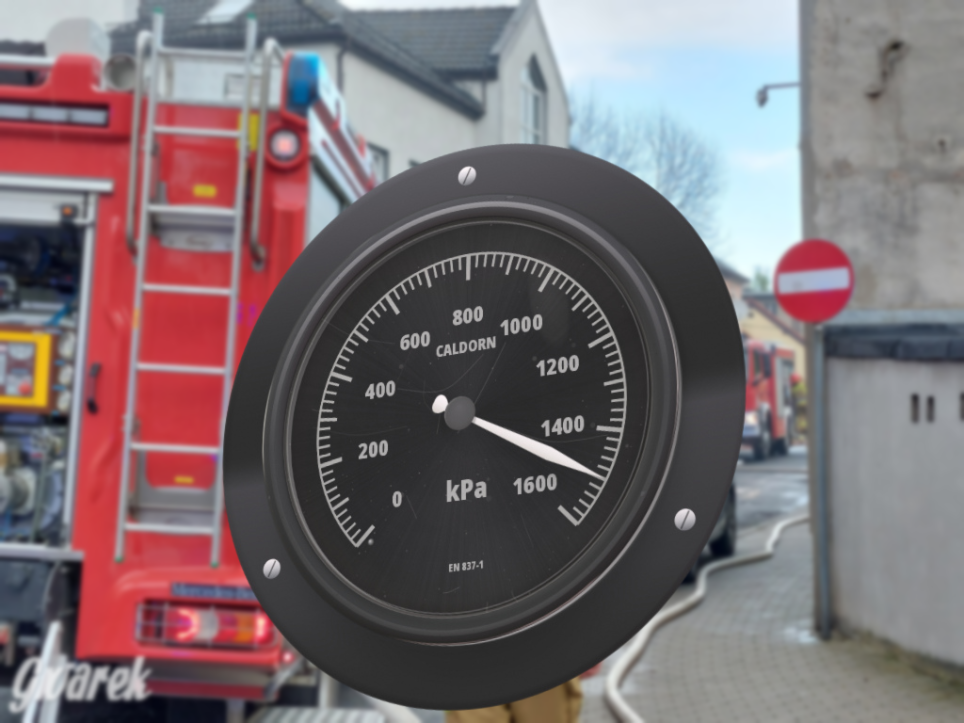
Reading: 1500 kPa
